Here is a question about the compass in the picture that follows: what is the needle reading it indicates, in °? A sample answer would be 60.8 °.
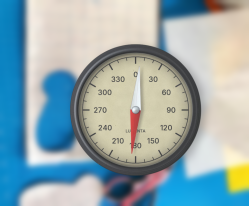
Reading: 185 °
